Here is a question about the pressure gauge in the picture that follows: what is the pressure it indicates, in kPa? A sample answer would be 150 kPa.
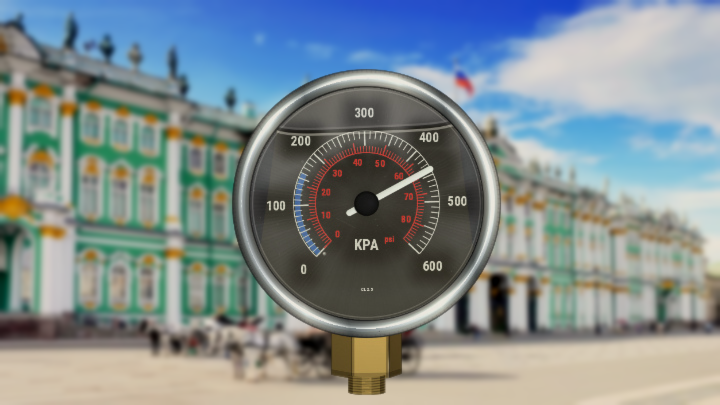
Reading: 440 kPa
